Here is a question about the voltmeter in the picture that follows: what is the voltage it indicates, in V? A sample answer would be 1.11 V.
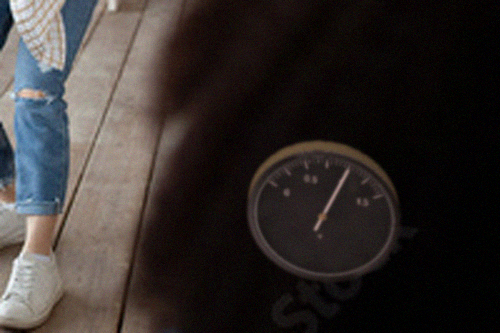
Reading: 1 V
